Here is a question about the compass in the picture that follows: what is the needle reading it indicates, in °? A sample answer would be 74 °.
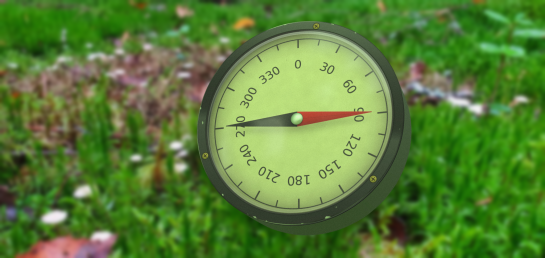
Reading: 90 °
